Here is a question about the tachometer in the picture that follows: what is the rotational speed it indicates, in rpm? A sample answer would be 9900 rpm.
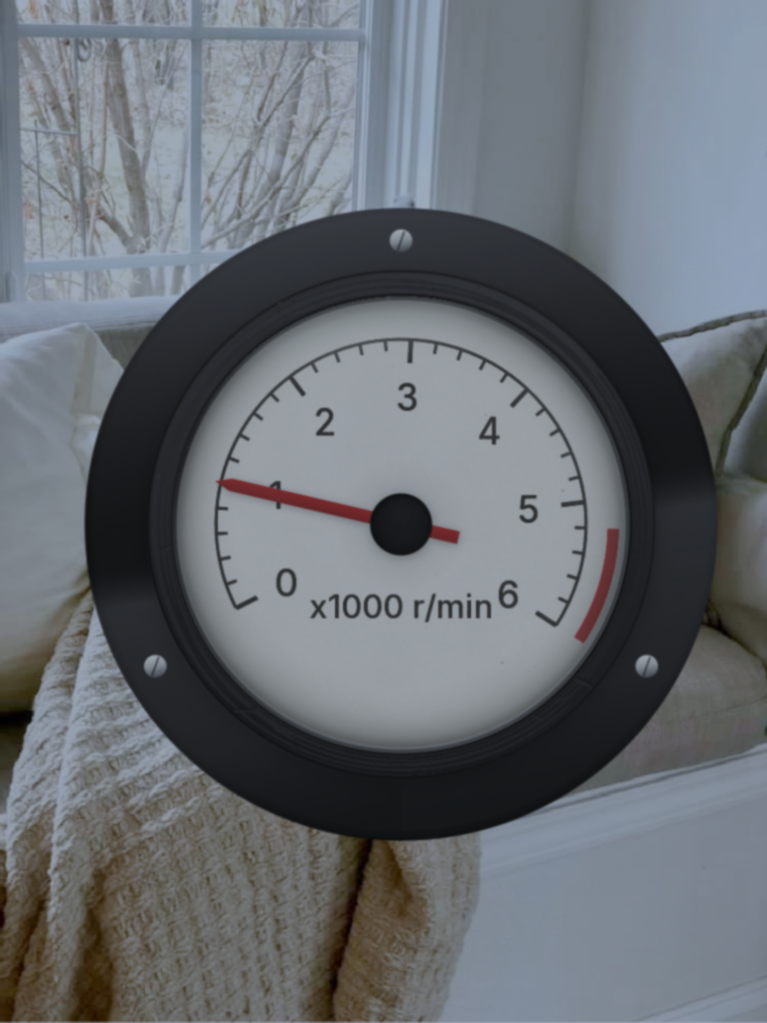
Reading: 1000 rpm
